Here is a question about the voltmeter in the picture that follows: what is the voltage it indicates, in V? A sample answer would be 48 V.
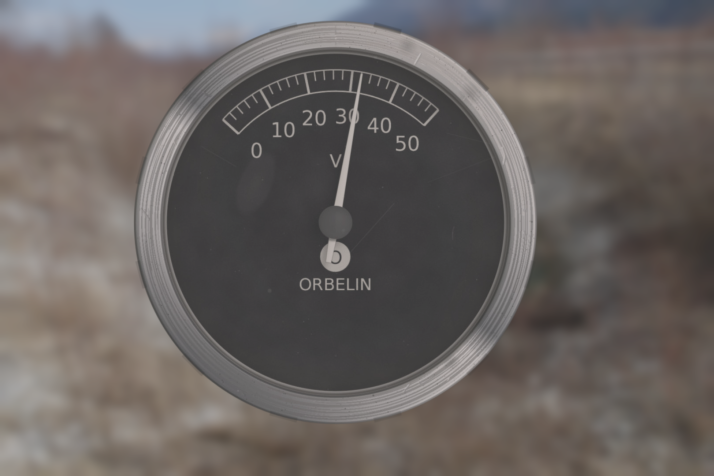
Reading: 32 V
